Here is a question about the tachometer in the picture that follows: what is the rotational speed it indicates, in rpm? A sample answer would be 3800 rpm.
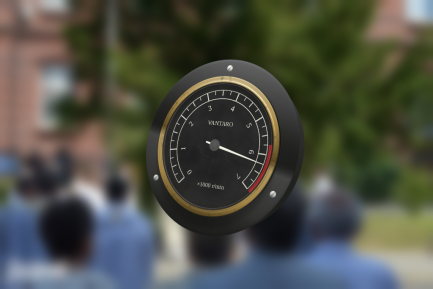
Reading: 6250 rpm
